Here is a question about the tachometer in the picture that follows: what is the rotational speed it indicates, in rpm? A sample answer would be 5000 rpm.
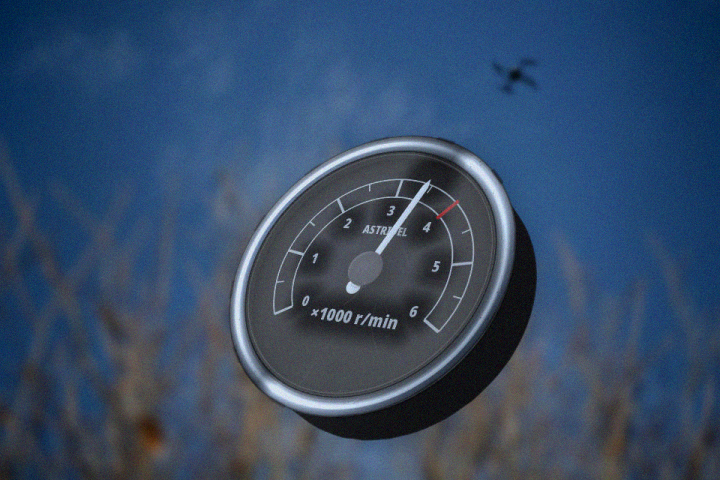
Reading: 3500 rpm
